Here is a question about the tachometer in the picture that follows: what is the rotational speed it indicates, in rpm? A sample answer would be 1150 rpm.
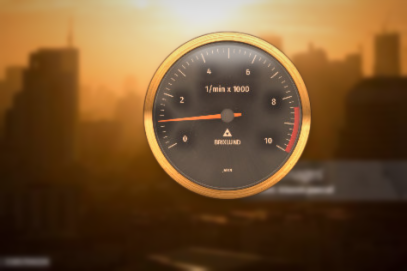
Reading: 1000 rpm
